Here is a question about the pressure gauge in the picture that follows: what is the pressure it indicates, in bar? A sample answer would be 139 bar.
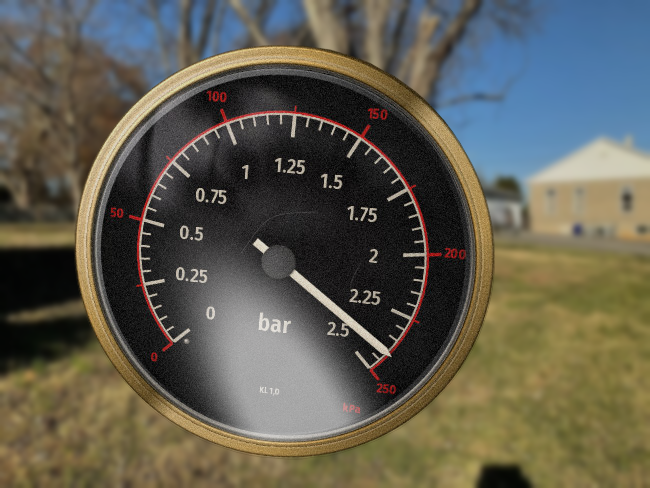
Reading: 2.4 bar
